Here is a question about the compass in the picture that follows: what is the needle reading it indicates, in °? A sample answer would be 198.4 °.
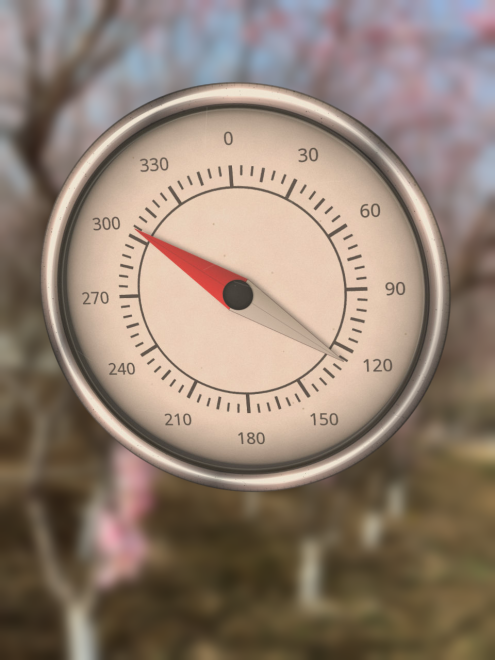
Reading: 305 °
